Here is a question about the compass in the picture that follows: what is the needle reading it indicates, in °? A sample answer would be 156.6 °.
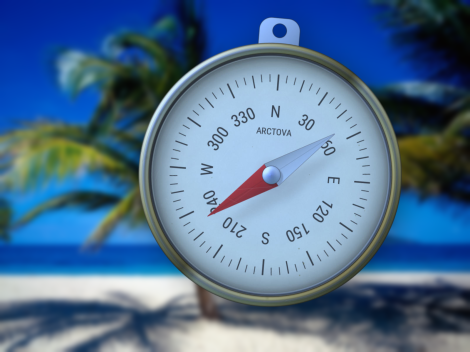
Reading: 232.5 °
